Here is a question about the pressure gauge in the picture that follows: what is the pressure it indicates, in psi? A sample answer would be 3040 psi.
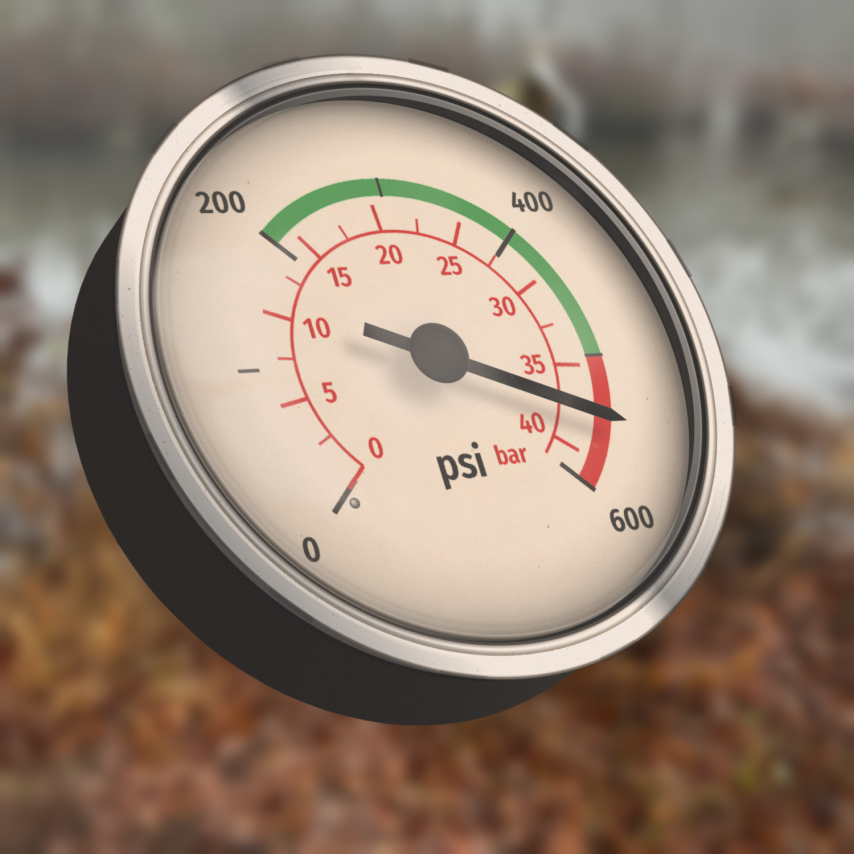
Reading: 550 psi
